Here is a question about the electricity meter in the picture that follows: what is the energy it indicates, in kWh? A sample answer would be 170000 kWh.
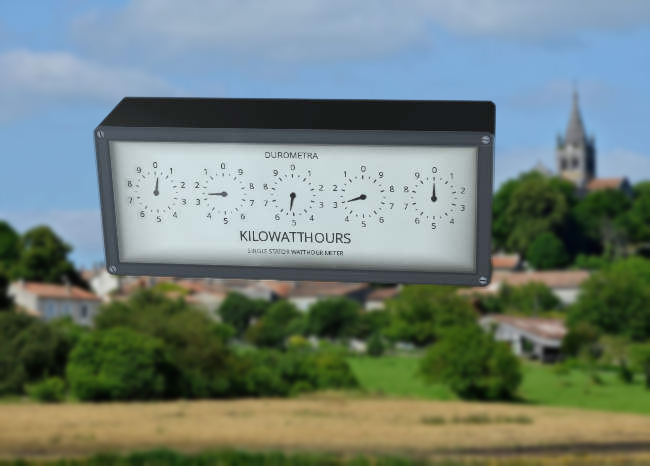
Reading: 2530 kWh
